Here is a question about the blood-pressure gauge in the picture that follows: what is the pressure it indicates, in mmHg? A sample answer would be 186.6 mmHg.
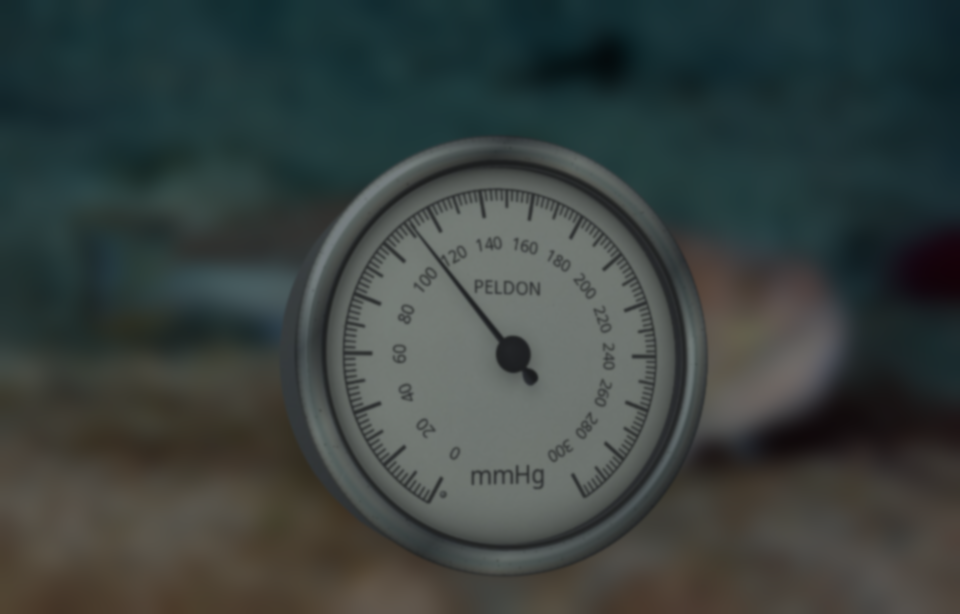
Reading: 110 mmHg
